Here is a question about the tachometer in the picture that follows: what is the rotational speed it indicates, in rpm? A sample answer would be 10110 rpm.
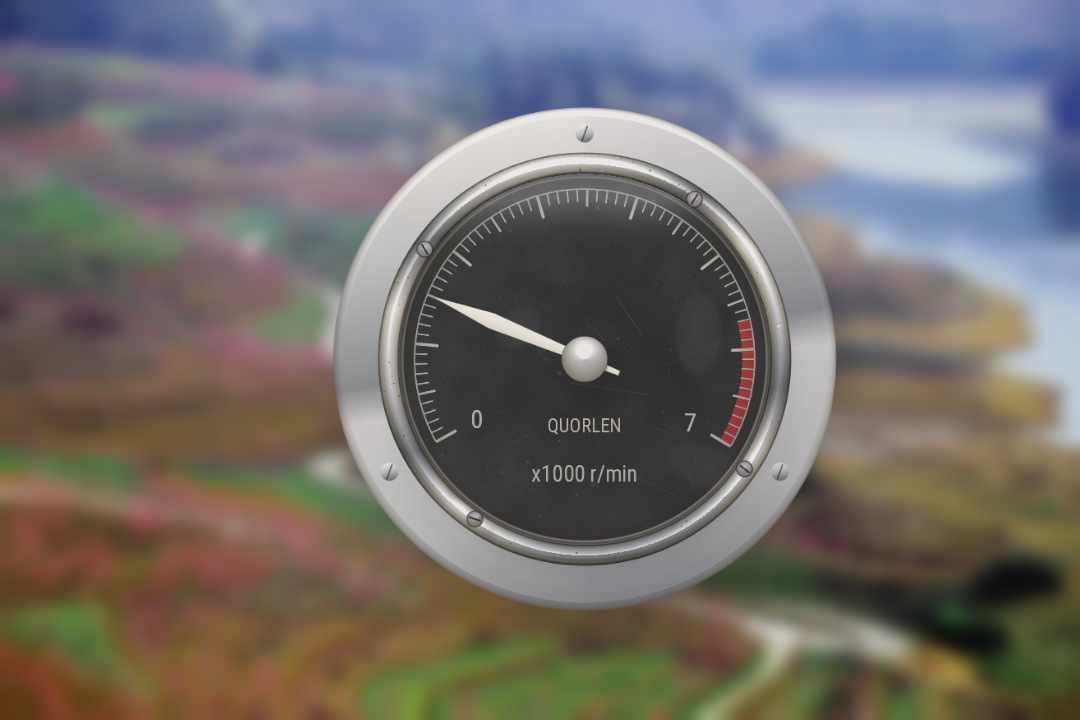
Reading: 1500 rpm
